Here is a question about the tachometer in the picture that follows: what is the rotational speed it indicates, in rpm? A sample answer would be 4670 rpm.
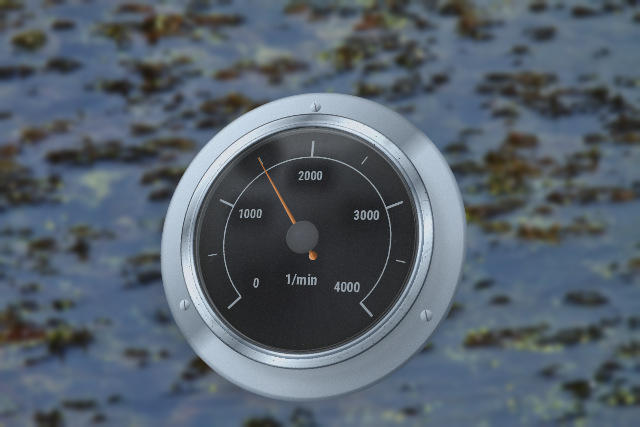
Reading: 1500 rpm
